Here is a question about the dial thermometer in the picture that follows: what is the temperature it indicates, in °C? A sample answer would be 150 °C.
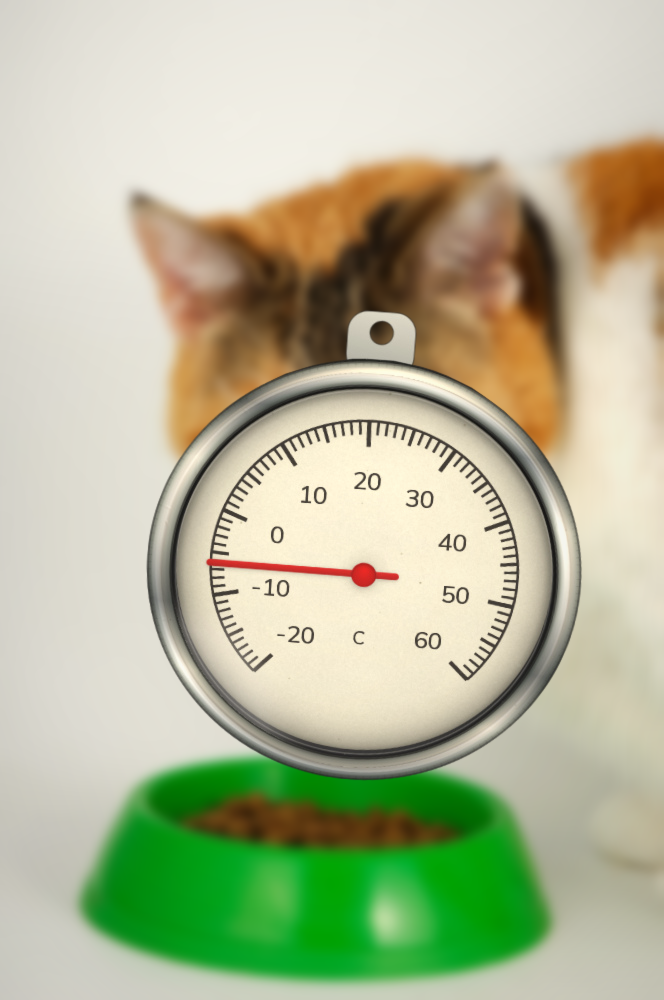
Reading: -6 °C
